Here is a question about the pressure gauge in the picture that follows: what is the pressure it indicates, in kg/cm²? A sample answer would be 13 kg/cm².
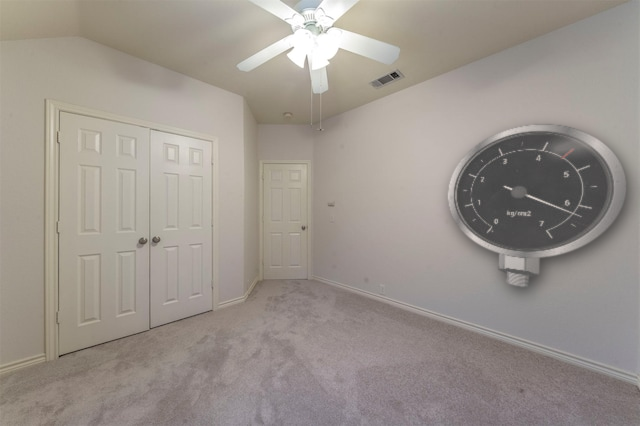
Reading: 6.25 kg/cm²
